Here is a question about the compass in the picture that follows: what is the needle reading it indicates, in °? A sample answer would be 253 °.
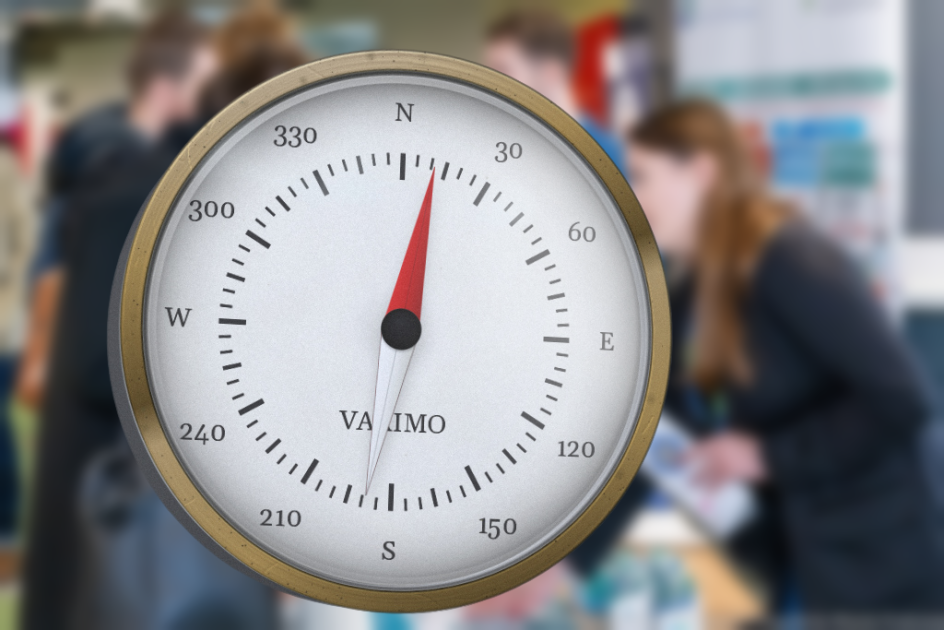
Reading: 10 °
